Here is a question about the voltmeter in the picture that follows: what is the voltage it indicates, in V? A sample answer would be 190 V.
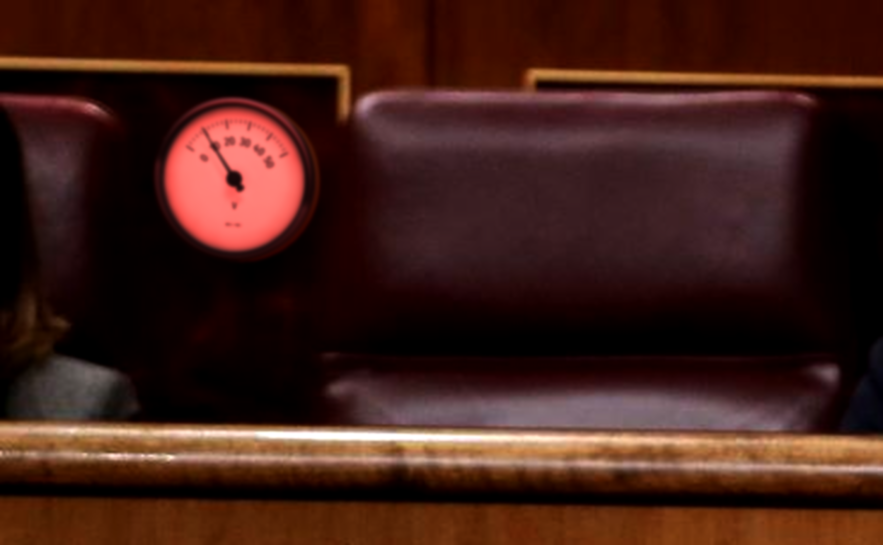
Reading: 10 V
